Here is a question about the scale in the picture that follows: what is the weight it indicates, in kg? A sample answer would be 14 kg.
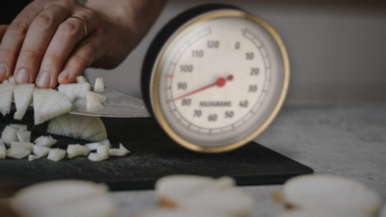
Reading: 85 kg
